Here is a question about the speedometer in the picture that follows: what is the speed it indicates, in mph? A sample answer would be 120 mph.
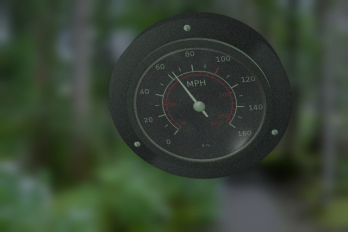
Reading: 65 mph
